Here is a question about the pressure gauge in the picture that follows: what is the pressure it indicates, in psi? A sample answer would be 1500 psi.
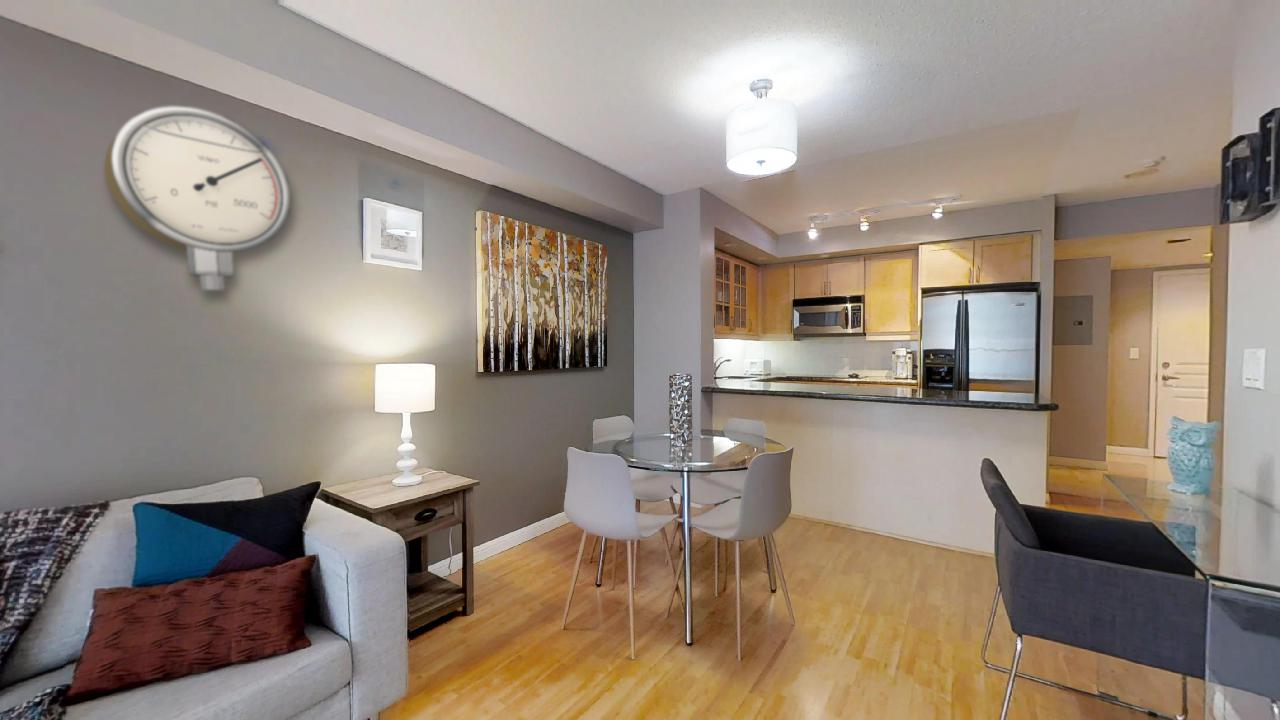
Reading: 3600 psi
